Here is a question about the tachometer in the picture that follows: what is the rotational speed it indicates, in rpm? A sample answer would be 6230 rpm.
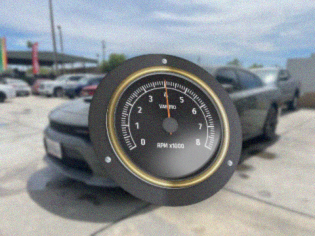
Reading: 4000 rpm
